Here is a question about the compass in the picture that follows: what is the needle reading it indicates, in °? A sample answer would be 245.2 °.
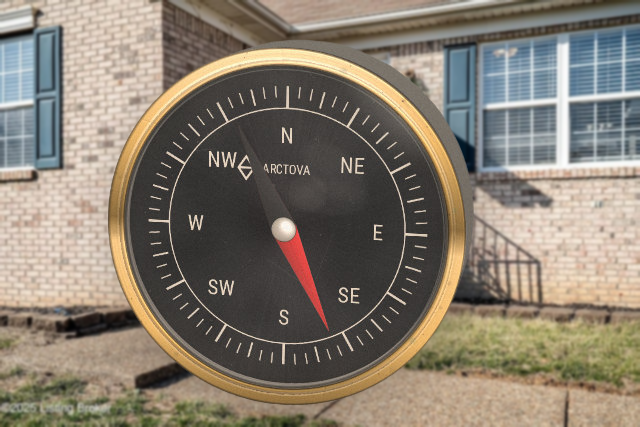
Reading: 155 °
